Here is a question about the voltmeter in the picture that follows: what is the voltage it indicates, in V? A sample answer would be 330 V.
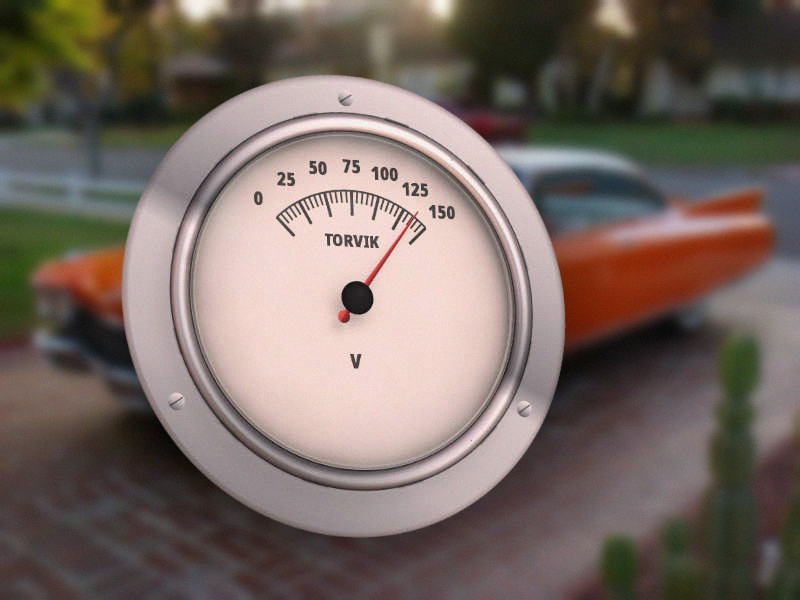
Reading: 135 V
